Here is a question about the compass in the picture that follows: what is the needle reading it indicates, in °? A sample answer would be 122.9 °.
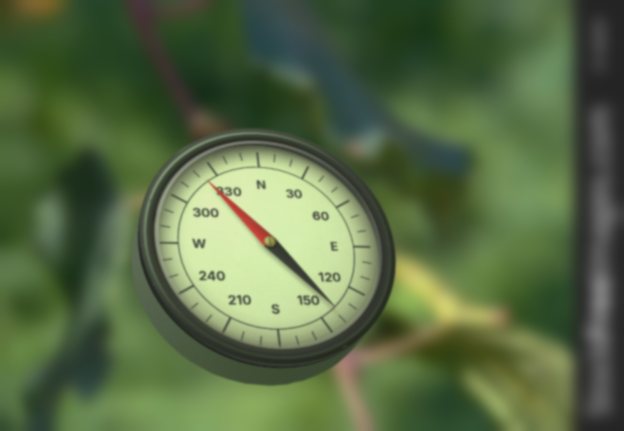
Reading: 320 °
